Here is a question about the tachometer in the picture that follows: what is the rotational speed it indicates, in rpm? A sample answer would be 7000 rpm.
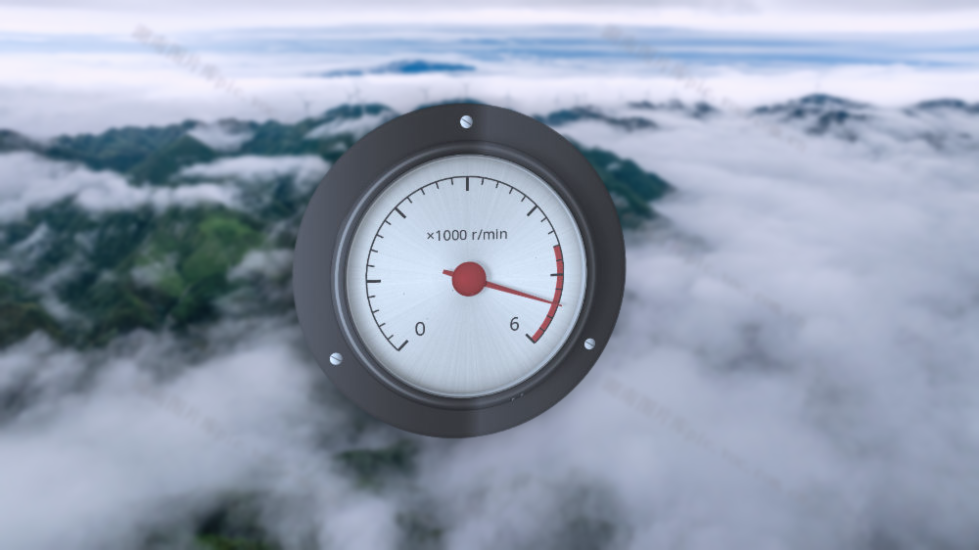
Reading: 5400 rpm
